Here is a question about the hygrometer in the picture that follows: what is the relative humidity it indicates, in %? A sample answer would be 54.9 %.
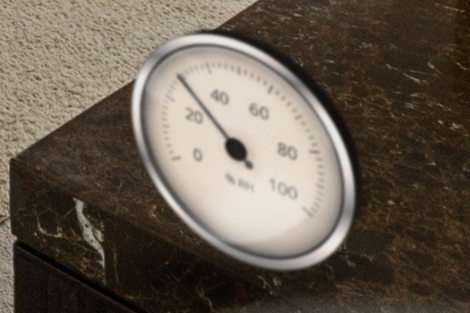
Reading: 30 %
